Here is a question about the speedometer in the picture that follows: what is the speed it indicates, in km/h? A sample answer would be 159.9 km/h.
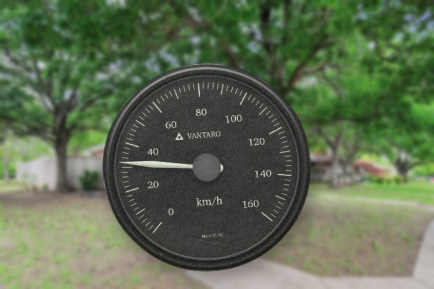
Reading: 32 km/h
